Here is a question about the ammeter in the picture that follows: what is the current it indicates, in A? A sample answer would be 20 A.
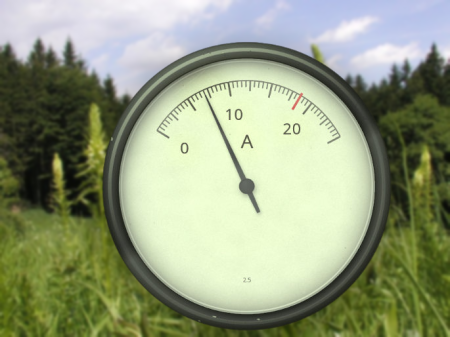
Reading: 7 A
